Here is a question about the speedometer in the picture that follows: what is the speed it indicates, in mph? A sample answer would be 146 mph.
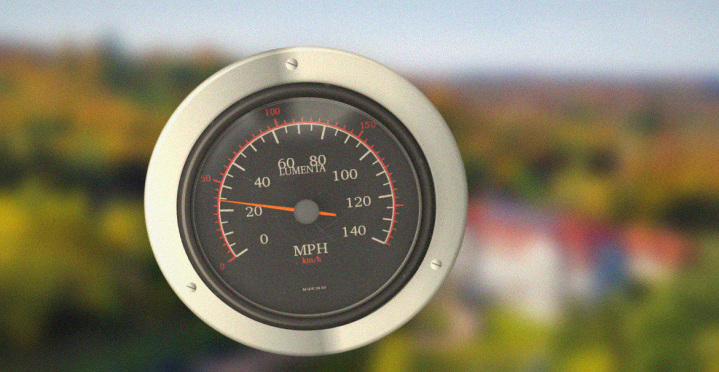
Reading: 25 mph
